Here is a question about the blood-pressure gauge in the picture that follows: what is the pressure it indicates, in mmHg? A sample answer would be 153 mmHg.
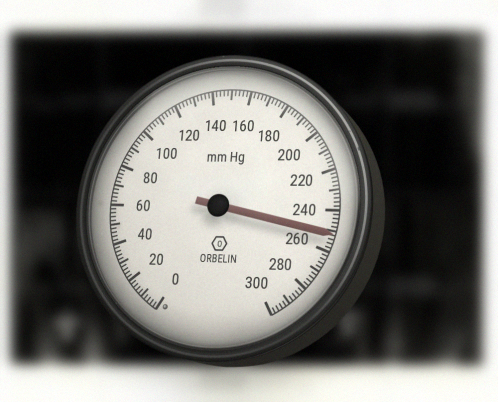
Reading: 252 mmHg
